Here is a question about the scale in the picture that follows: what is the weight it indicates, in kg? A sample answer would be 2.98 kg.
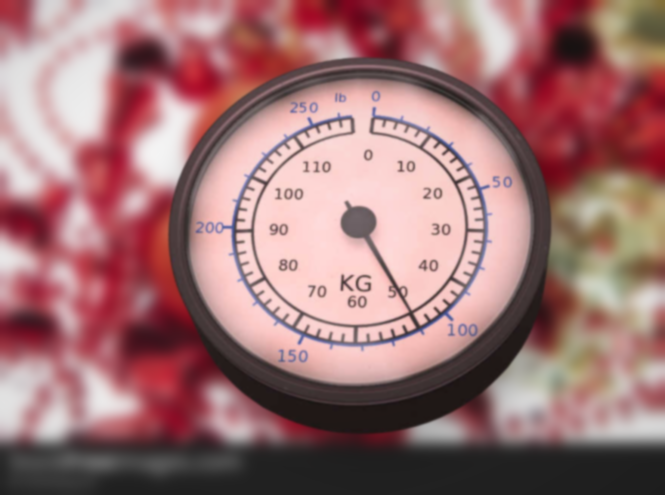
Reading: 50 kg
